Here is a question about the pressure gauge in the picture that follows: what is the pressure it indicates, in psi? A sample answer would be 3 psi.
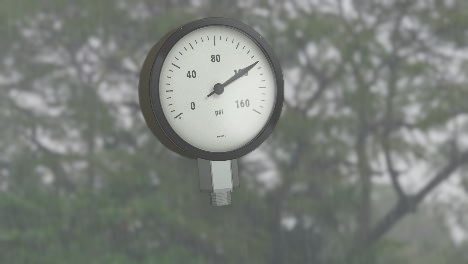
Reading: 120 psi
